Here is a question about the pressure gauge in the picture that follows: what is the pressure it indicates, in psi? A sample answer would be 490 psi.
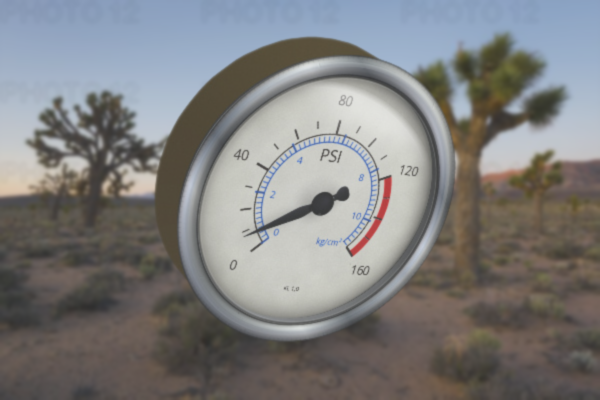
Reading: 10 psi
